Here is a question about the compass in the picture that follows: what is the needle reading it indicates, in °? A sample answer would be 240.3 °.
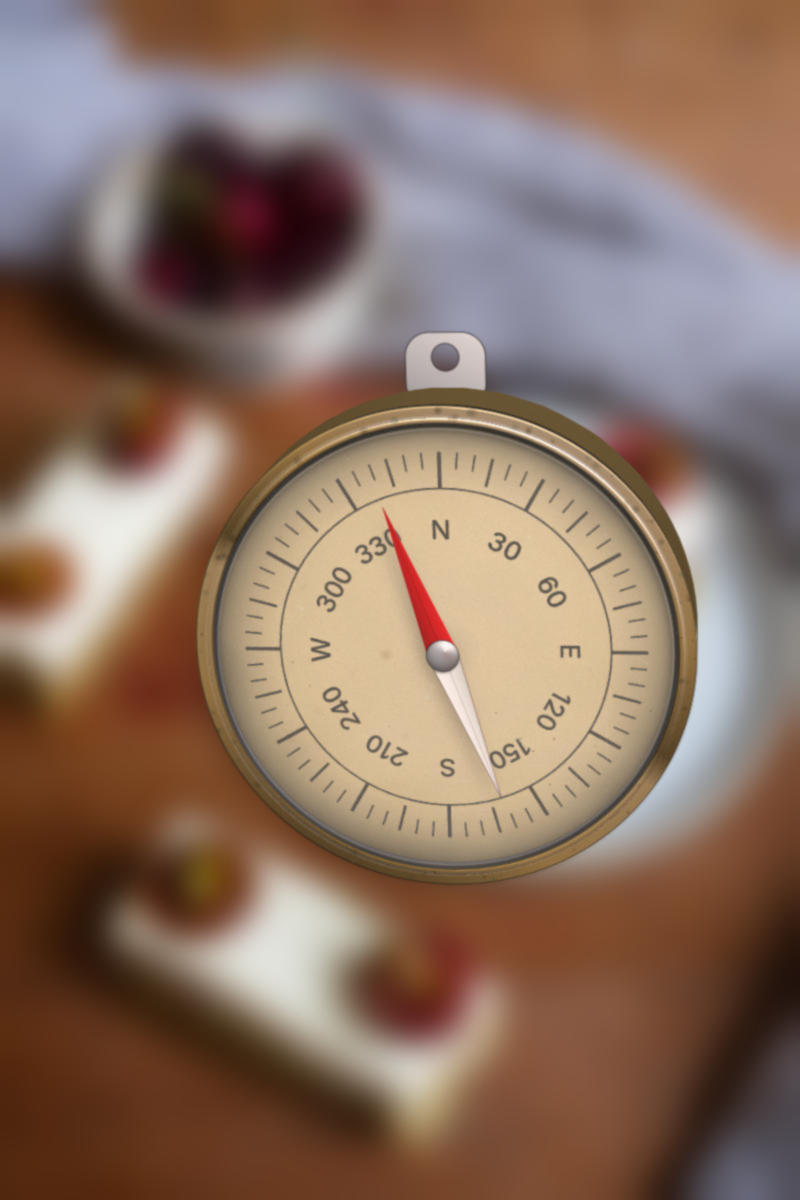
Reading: 340 °
